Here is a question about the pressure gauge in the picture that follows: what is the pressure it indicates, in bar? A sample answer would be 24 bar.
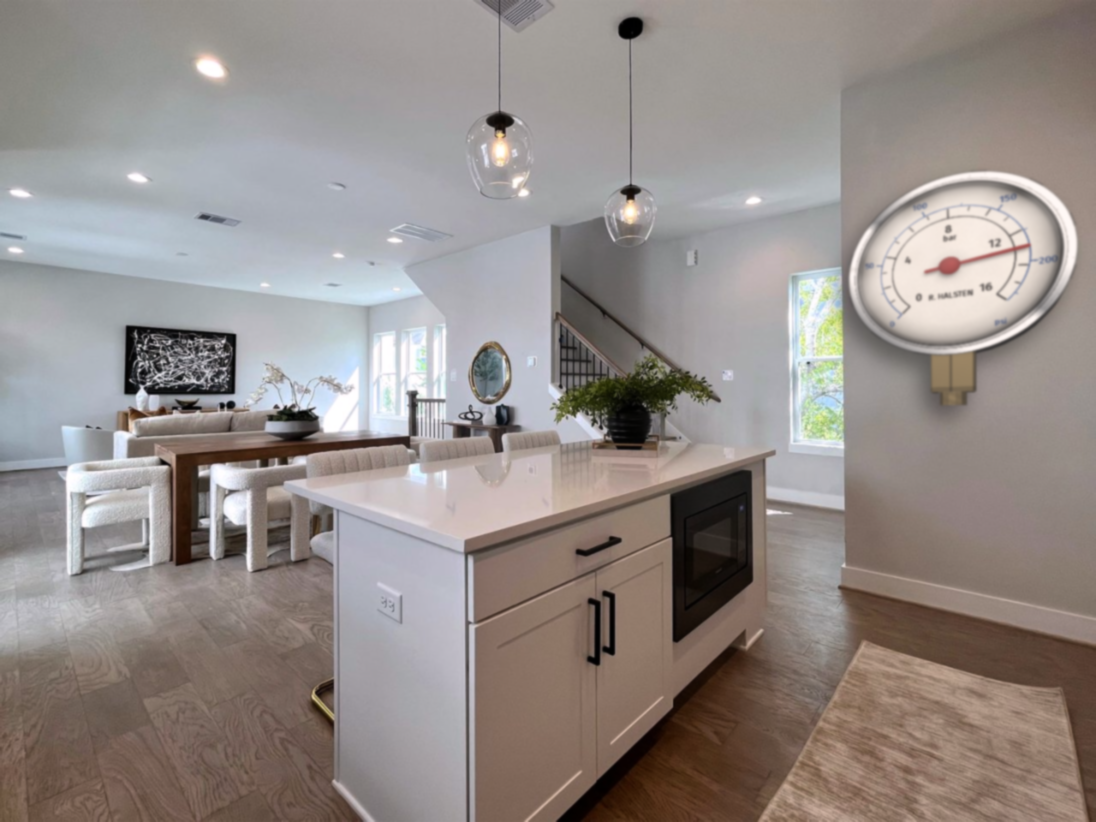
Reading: 13 bar
